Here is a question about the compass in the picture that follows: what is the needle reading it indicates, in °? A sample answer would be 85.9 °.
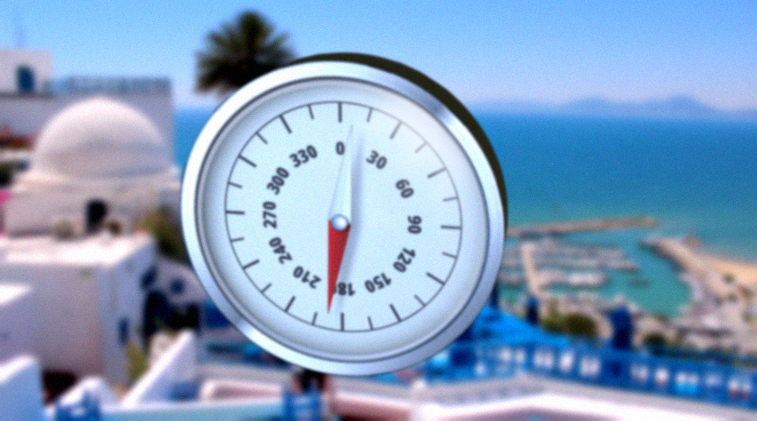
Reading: 187.5 °
